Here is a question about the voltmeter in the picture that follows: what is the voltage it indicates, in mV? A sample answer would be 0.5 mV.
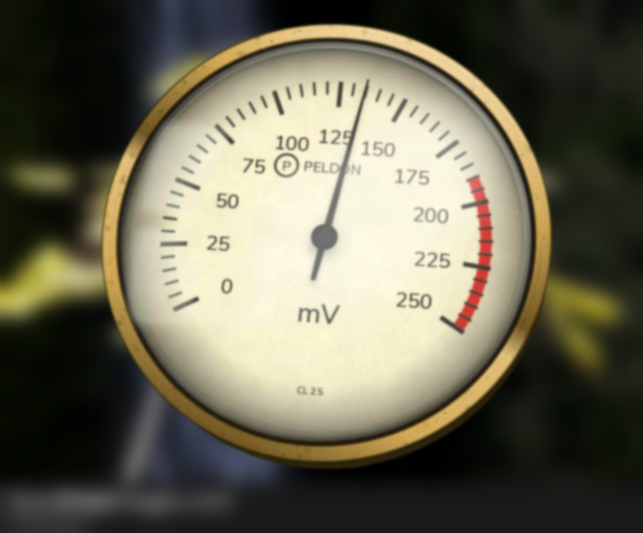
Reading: 135 mV
